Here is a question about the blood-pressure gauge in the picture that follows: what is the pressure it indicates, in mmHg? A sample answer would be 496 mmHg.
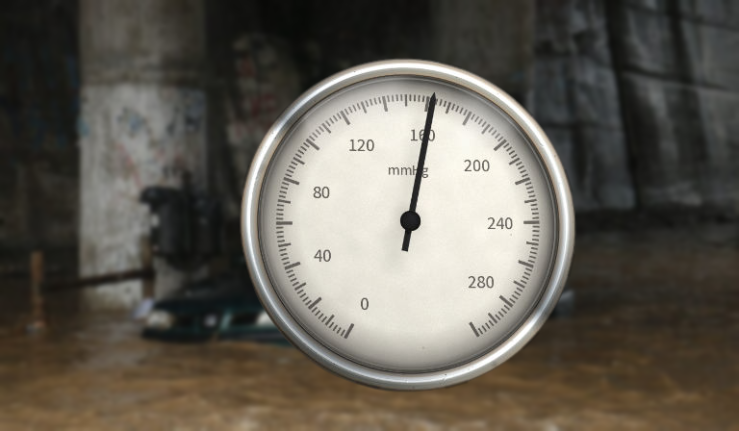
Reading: 162 mmHg
